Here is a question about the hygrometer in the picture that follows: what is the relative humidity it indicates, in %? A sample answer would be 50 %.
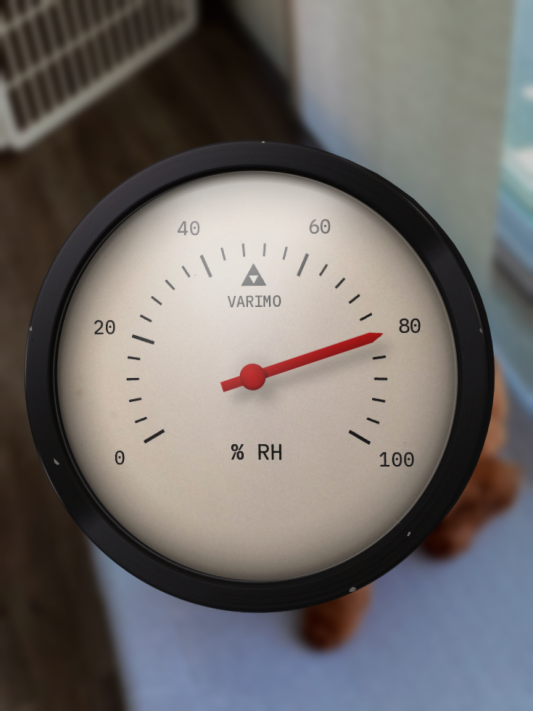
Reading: 80 %
